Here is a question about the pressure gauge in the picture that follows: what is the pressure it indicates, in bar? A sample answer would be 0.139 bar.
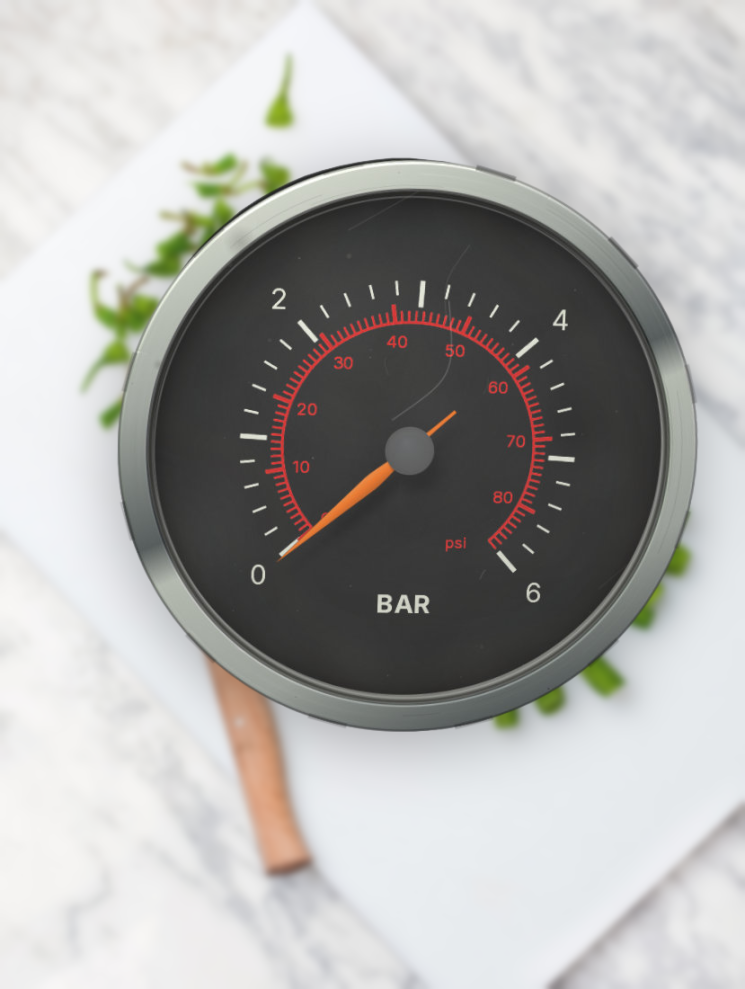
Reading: 0 bar
